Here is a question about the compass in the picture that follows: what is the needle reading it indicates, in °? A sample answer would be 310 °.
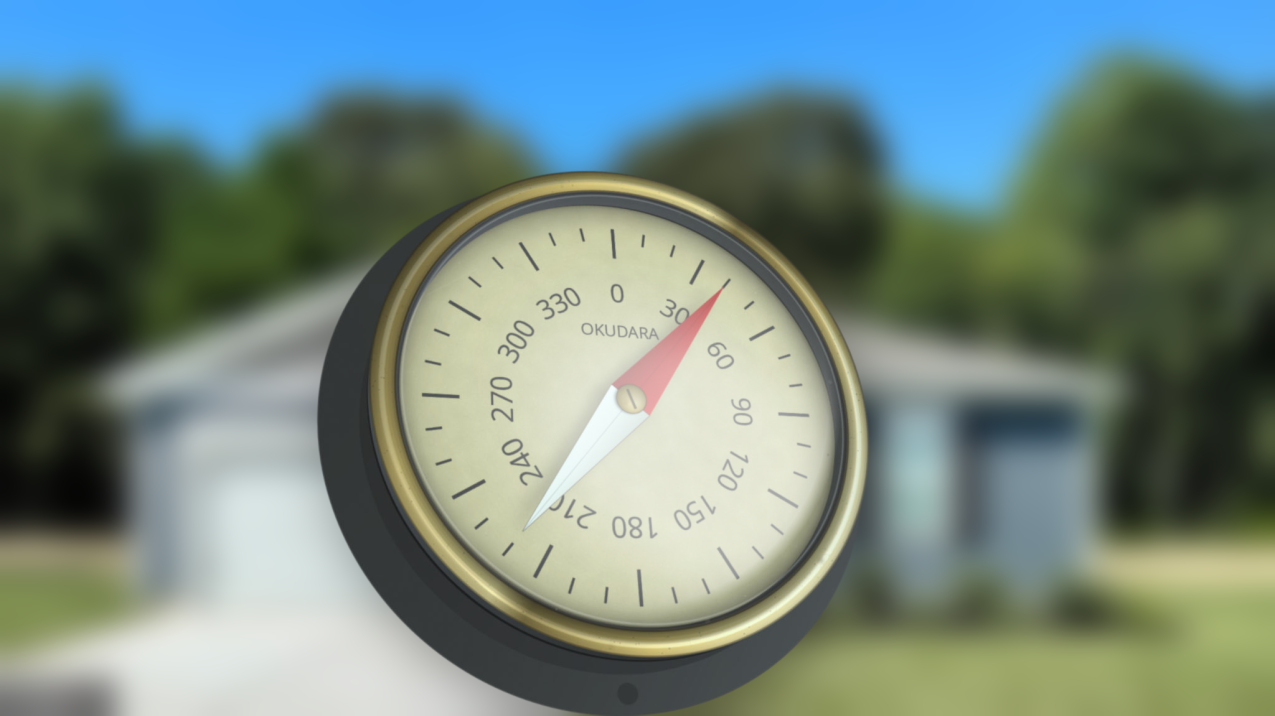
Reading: 40 °
